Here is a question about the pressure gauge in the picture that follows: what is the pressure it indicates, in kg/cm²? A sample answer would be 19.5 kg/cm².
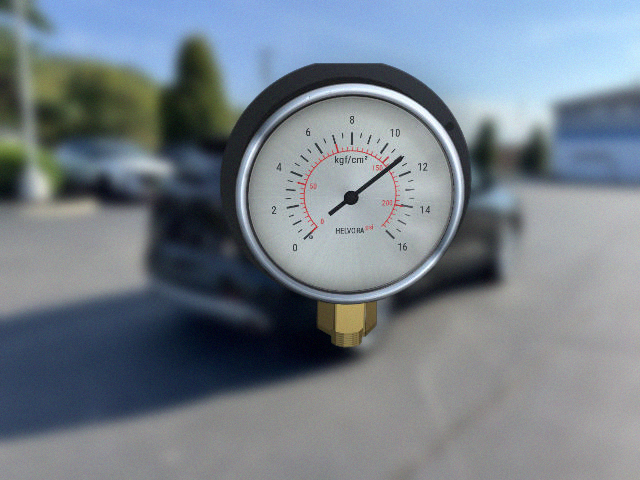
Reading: 11 kg/cm²
